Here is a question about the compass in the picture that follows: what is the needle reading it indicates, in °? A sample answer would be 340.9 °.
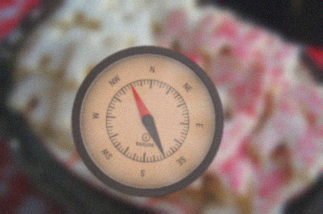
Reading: 330 °
